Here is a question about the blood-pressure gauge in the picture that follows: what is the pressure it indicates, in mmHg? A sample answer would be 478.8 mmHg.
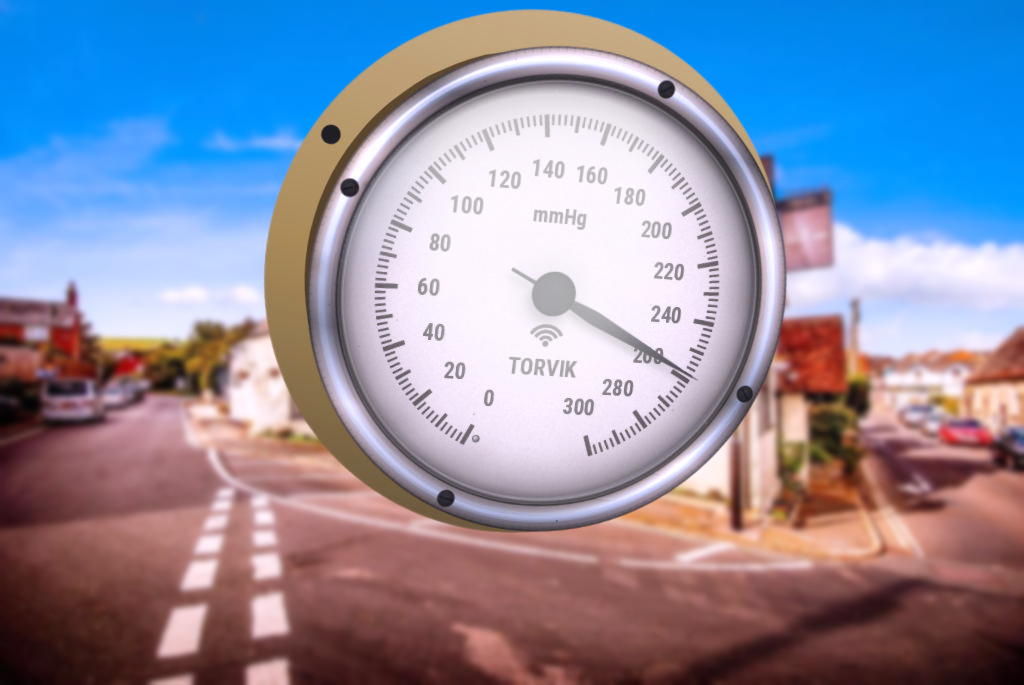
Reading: 258 mmHg
